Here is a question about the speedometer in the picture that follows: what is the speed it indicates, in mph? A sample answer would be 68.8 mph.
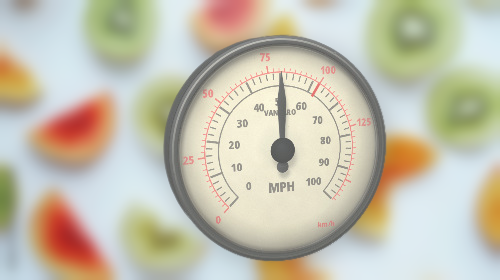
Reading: 50 mph
